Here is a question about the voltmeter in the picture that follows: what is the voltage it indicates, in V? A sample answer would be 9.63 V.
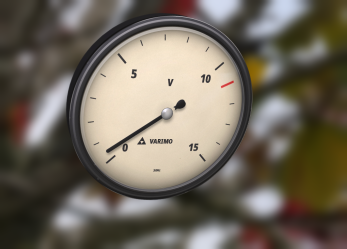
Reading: 0.5 V
